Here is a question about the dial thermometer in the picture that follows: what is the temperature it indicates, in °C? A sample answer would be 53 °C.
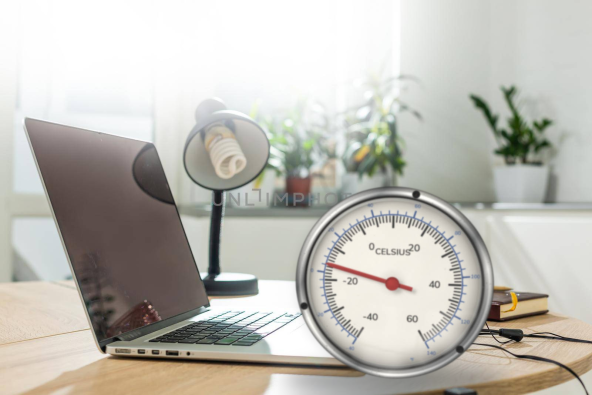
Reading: -15 °C
